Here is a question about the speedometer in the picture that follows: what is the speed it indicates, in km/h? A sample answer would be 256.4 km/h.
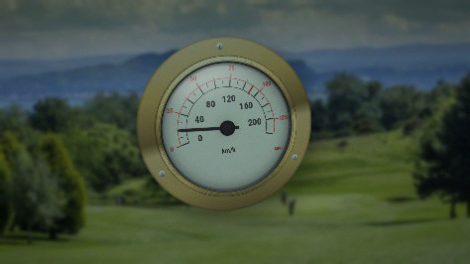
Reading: 20 km/h
